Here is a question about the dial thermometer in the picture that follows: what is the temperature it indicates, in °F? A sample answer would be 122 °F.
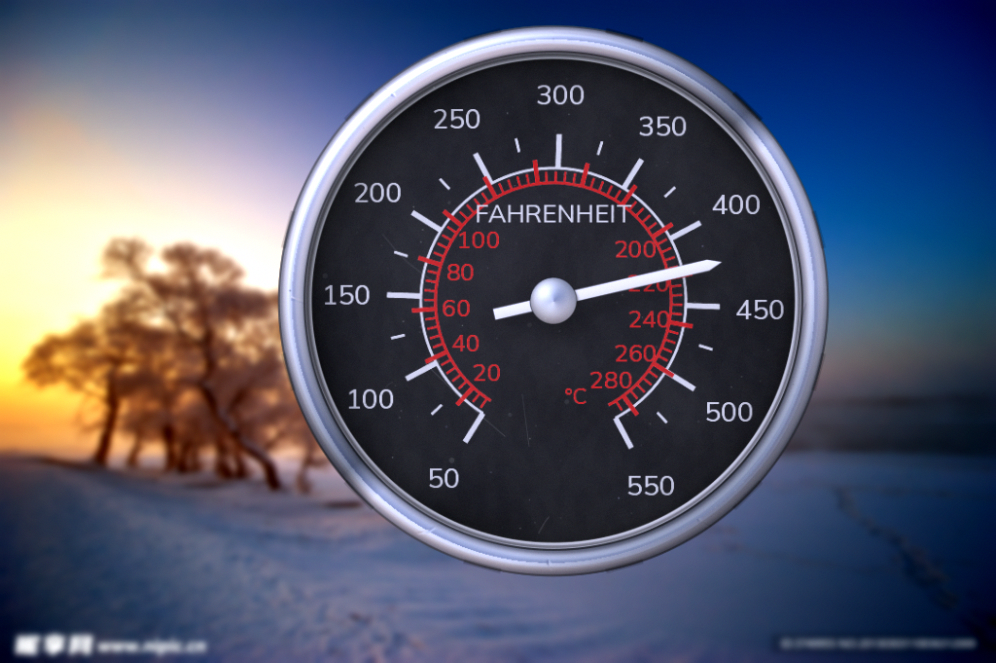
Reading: 425 °F
